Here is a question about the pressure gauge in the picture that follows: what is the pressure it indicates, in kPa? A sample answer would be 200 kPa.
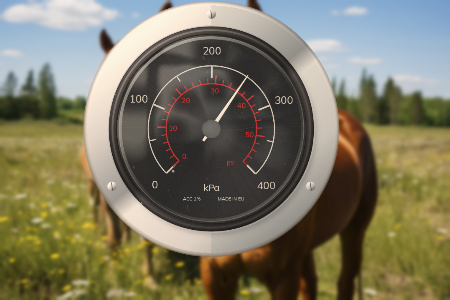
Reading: 250 kPa
